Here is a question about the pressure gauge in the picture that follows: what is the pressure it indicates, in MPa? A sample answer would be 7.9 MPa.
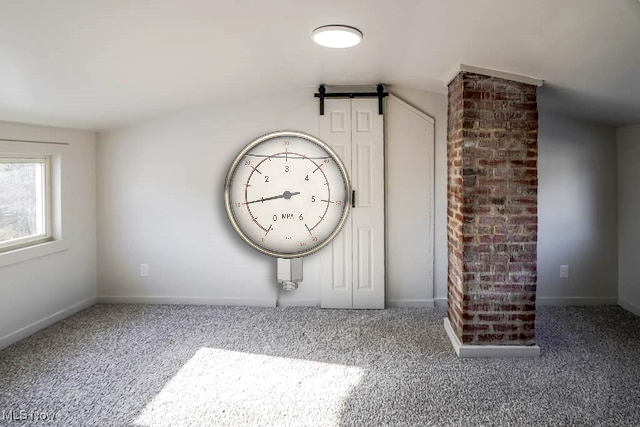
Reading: 1 MPa
